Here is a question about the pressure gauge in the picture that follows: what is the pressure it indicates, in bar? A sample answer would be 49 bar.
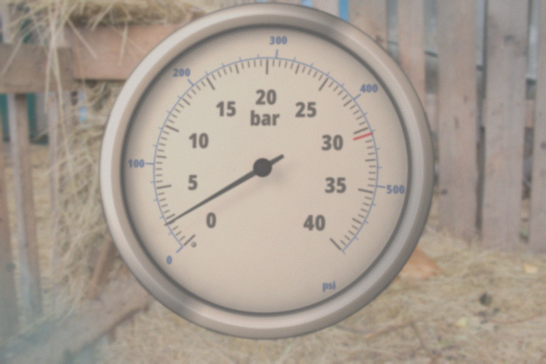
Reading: 2 bar
